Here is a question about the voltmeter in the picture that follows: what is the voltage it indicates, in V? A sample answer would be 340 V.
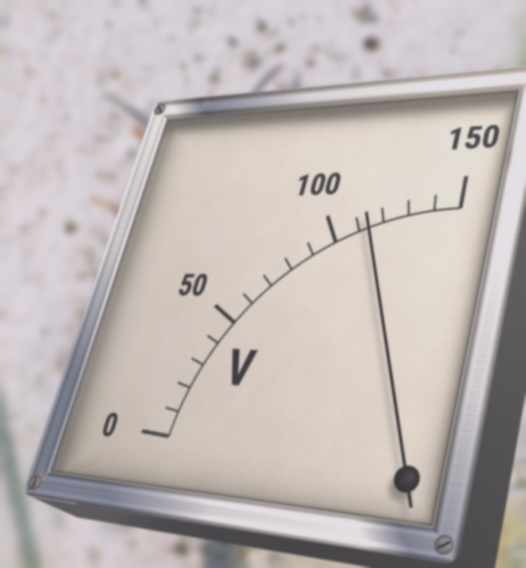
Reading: 115 V
